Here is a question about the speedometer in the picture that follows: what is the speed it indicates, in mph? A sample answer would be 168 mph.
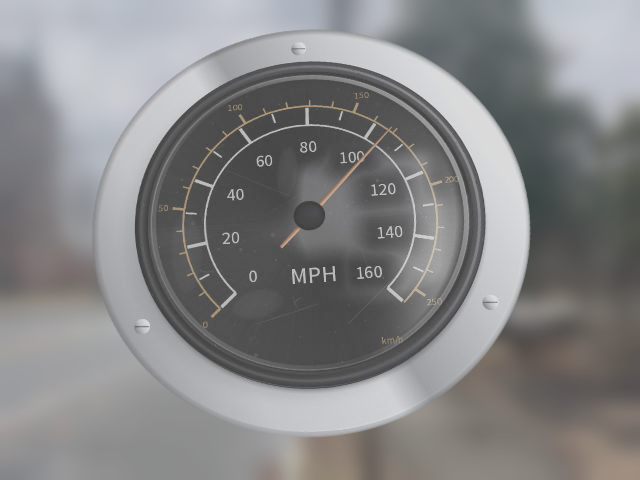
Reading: 105 mph
